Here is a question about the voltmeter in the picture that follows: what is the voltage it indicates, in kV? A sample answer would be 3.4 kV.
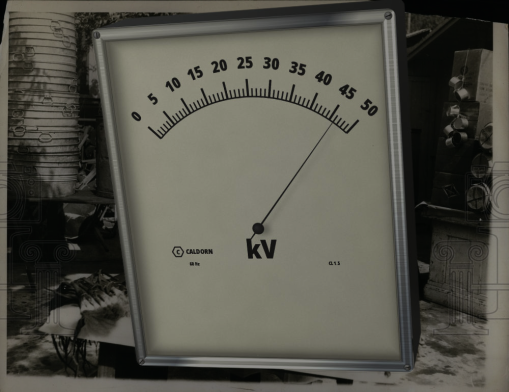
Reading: 46 kV
